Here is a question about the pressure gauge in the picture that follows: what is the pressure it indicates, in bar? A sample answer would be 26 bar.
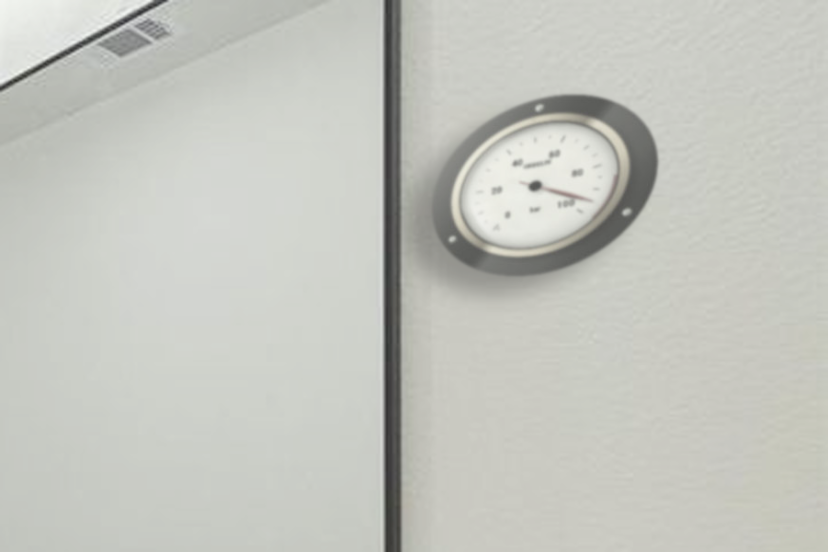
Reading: 95 bar
